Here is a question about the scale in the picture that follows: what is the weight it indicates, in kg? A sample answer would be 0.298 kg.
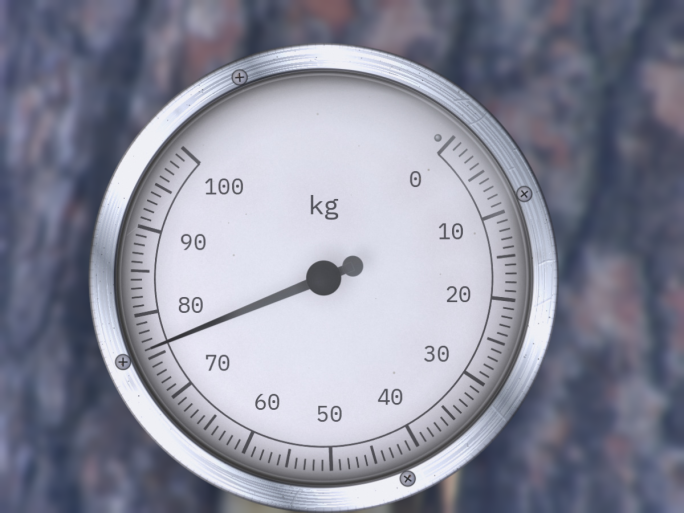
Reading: 76 kg
